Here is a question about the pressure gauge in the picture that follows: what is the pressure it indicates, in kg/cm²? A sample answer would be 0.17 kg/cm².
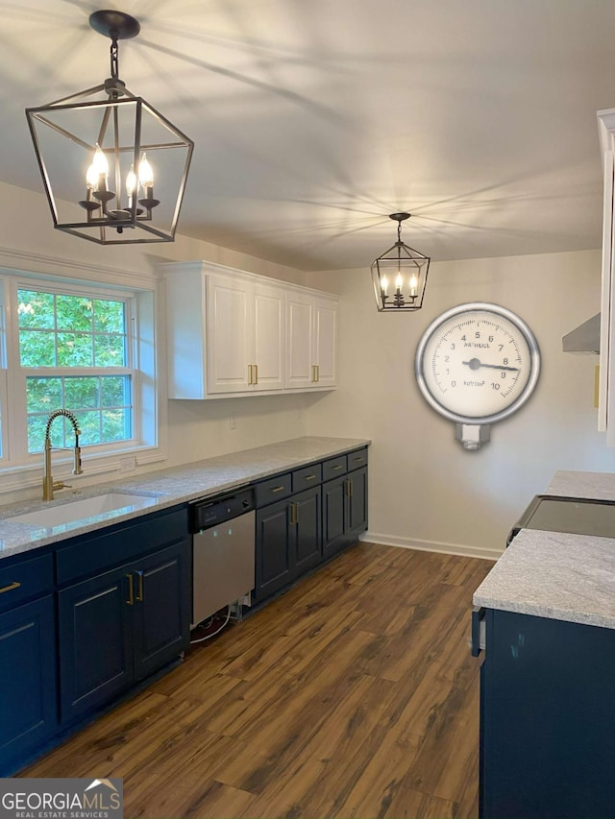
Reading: 8.5 kg/cm²
